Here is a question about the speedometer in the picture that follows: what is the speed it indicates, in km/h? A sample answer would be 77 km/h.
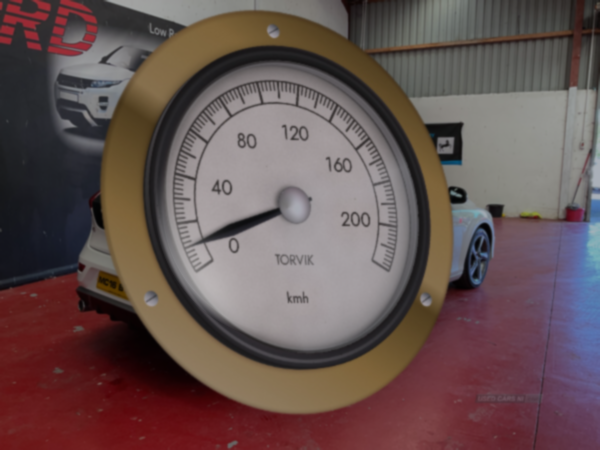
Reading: 10 km/h
